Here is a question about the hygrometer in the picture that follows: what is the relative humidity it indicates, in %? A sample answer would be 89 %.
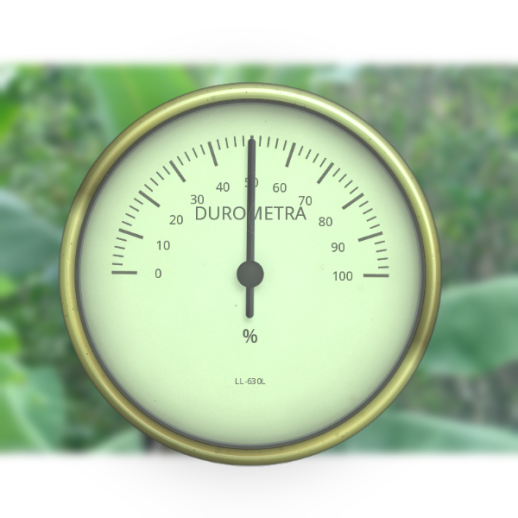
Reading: 50 %
